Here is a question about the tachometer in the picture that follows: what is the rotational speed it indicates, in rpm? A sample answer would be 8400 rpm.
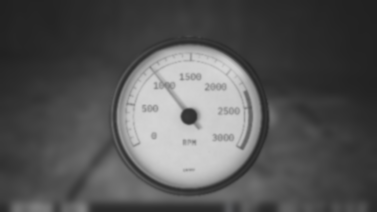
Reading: 1000 rpm
